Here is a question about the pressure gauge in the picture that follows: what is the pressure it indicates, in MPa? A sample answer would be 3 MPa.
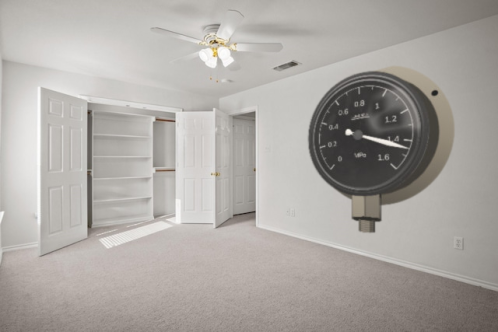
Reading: 1.45 MPa
